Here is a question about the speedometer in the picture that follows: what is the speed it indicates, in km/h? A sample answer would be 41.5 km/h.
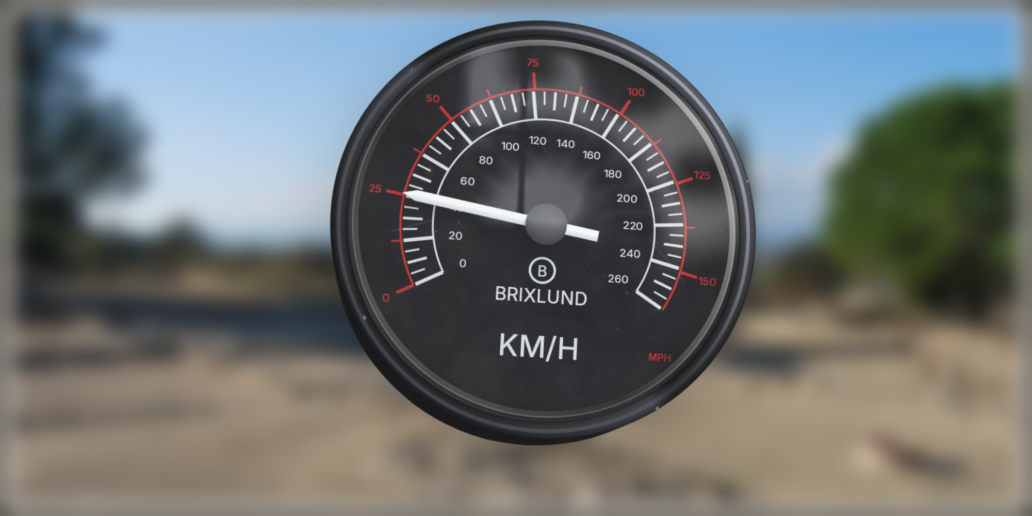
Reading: 40 km/h
